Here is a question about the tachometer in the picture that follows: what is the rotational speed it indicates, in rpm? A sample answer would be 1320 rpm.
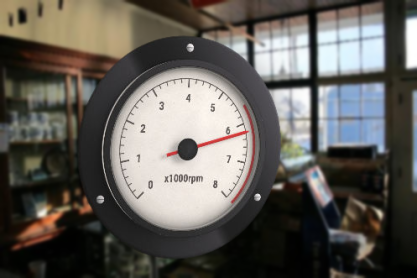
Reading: 6200 rpm
